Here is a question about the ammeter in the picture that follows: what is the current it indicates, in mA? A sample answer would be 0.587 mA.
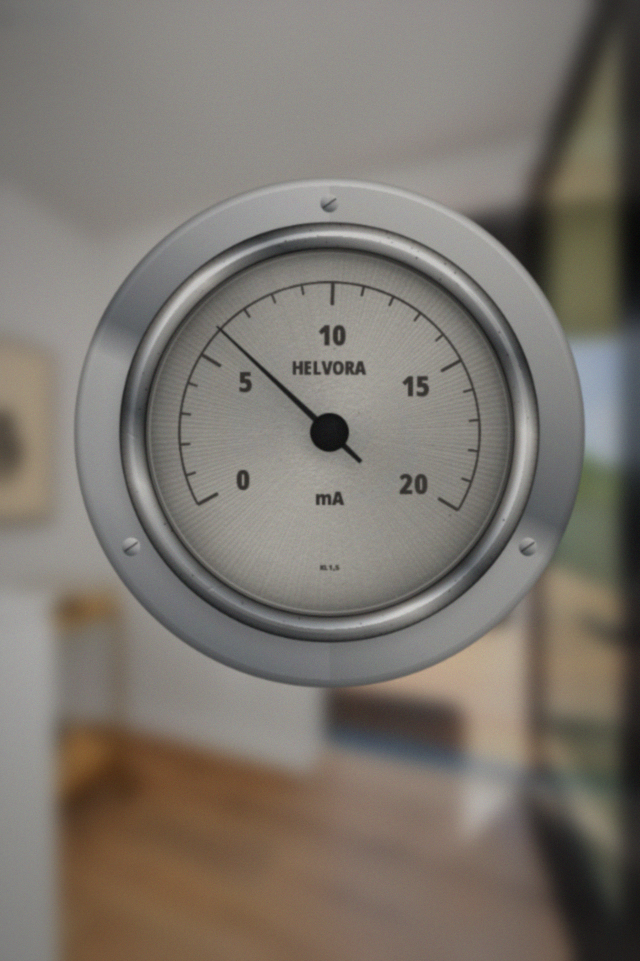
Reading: 6 mA
